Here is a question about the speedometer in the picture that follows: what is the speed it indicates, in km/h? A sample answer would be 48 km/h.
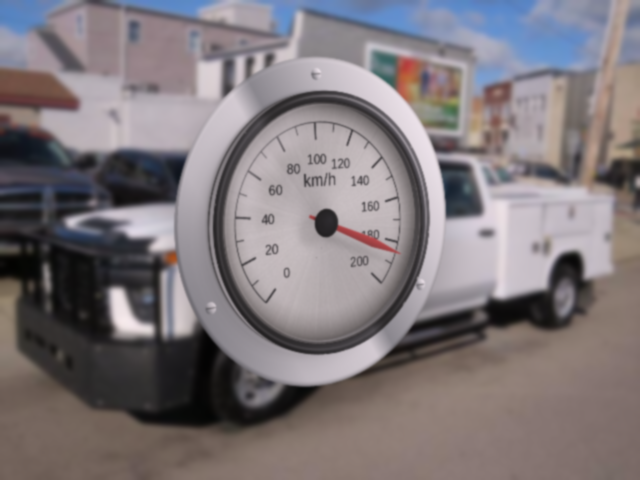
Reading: 185 km/h
